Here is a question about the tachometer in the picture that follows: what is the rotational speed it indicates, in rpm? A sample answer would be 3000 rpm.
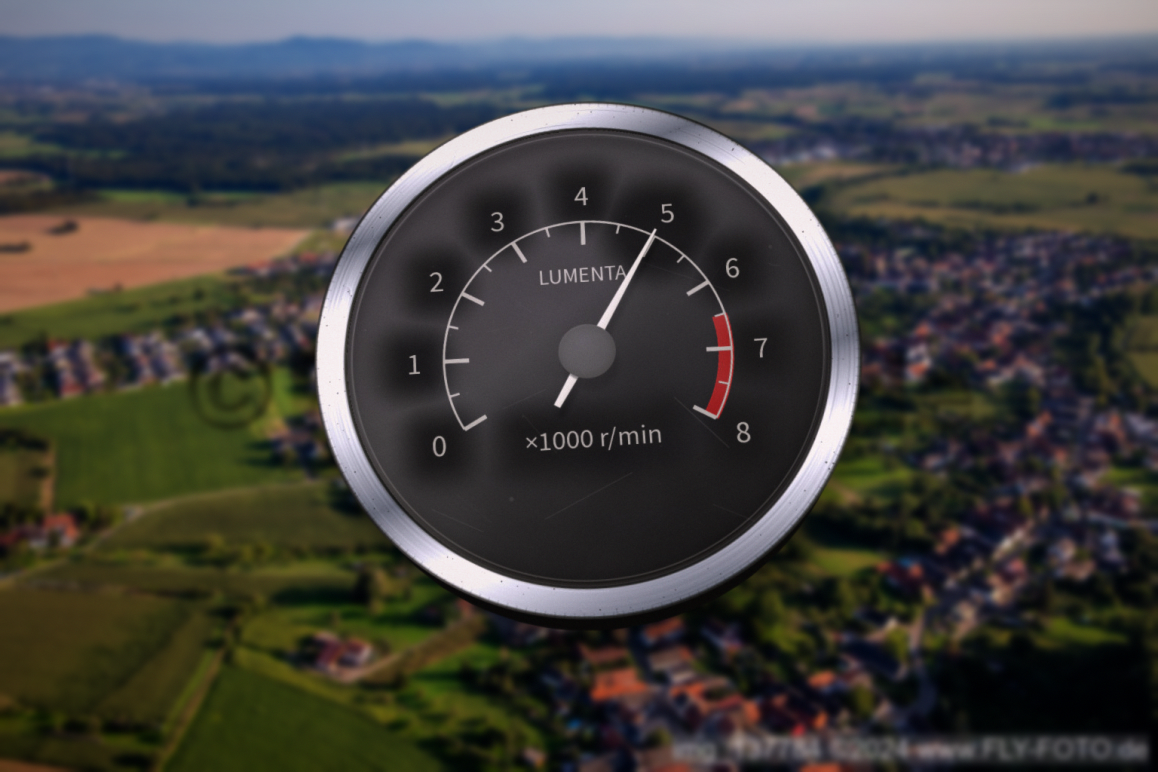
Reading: 5000 rpm
